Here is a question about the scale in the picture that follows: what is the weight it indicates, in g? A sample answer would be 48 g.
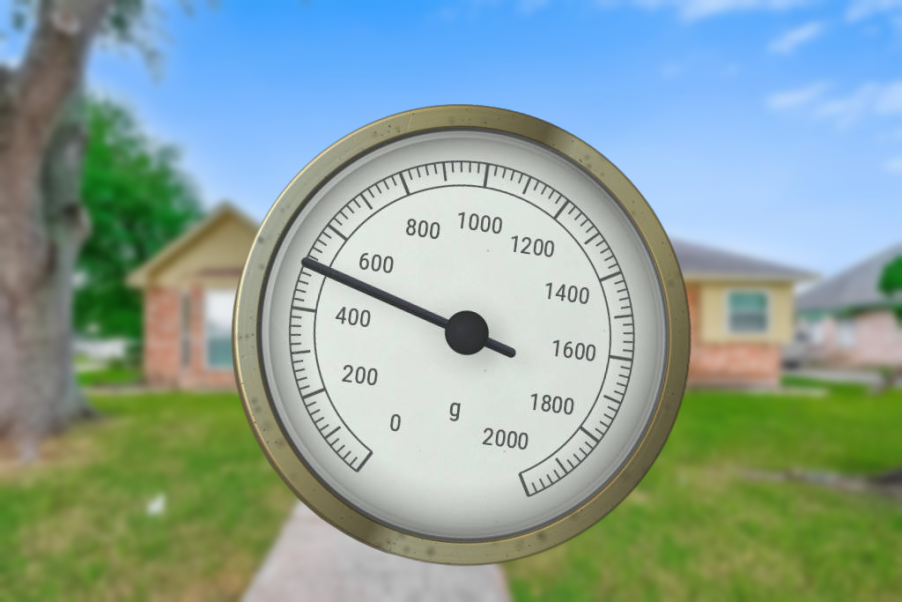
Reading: 500 g
